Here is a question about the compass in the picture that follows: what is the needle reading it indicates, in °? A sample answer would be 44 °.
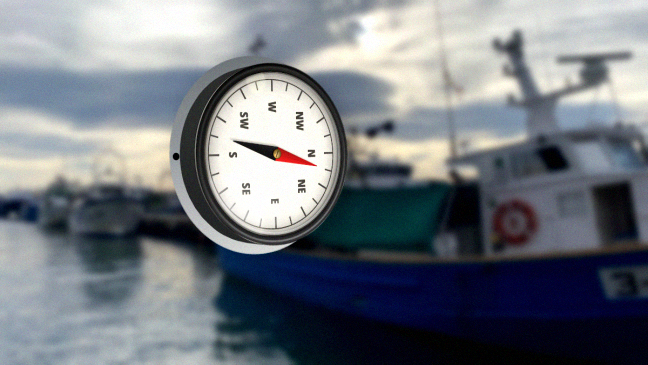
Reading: 15 °
